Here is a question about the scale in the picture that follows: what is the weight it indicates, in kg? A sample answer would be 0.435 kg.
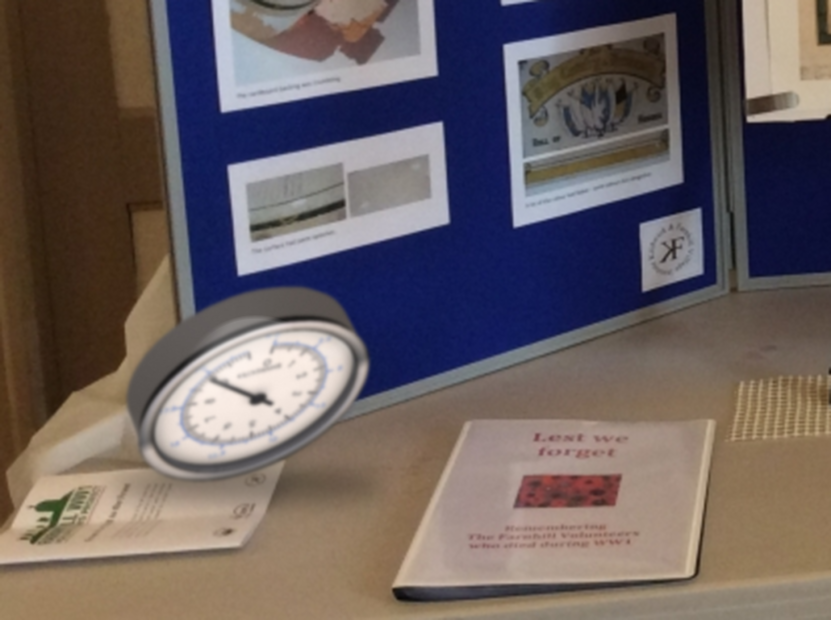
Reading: 9 kg
